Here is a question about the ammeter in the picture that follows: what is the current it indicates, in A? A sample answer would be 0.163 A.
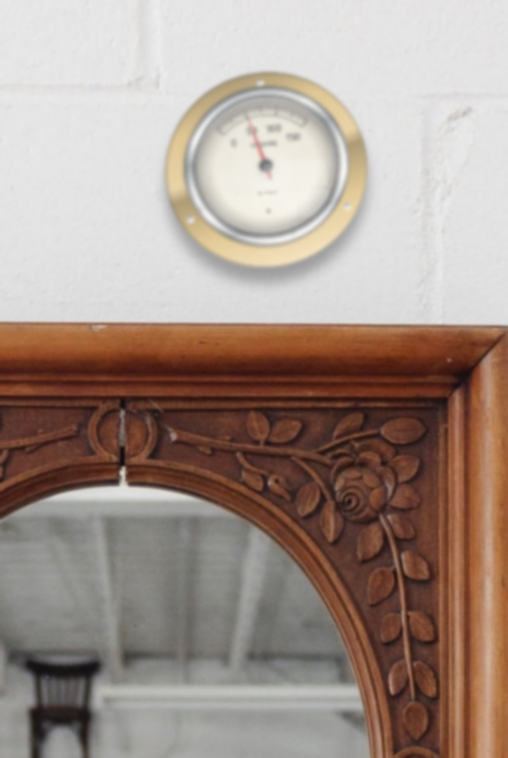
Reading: 50 A
